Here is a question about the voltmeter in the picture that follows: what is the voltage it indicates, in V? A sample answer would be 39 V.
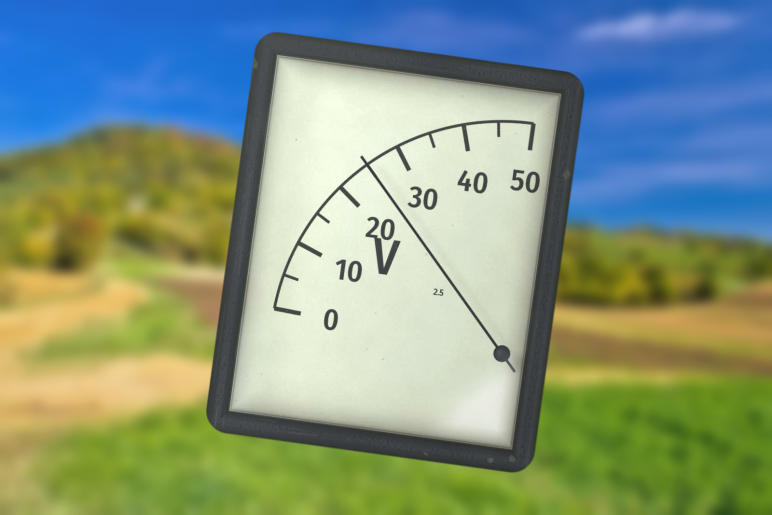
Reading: 25 V
